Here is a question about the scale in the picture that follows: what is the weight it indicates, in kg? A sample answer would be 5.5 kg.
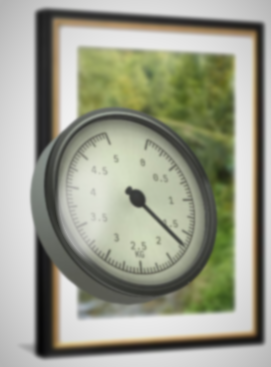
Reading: 1.75 kg
